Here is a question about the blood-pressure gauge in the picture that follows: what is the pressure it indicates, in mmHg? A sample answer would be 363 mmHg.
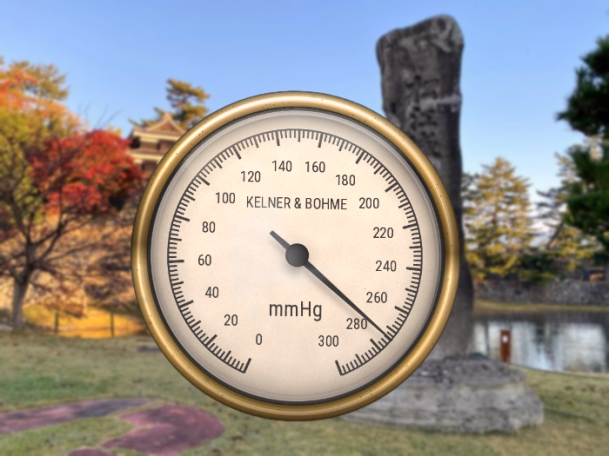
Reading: 274 mmHg
